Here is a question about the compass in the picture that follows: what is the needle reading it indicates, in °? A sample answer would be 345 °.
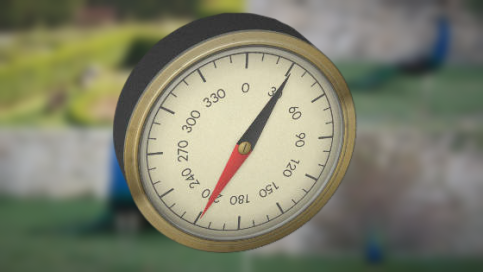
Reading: 210 °
